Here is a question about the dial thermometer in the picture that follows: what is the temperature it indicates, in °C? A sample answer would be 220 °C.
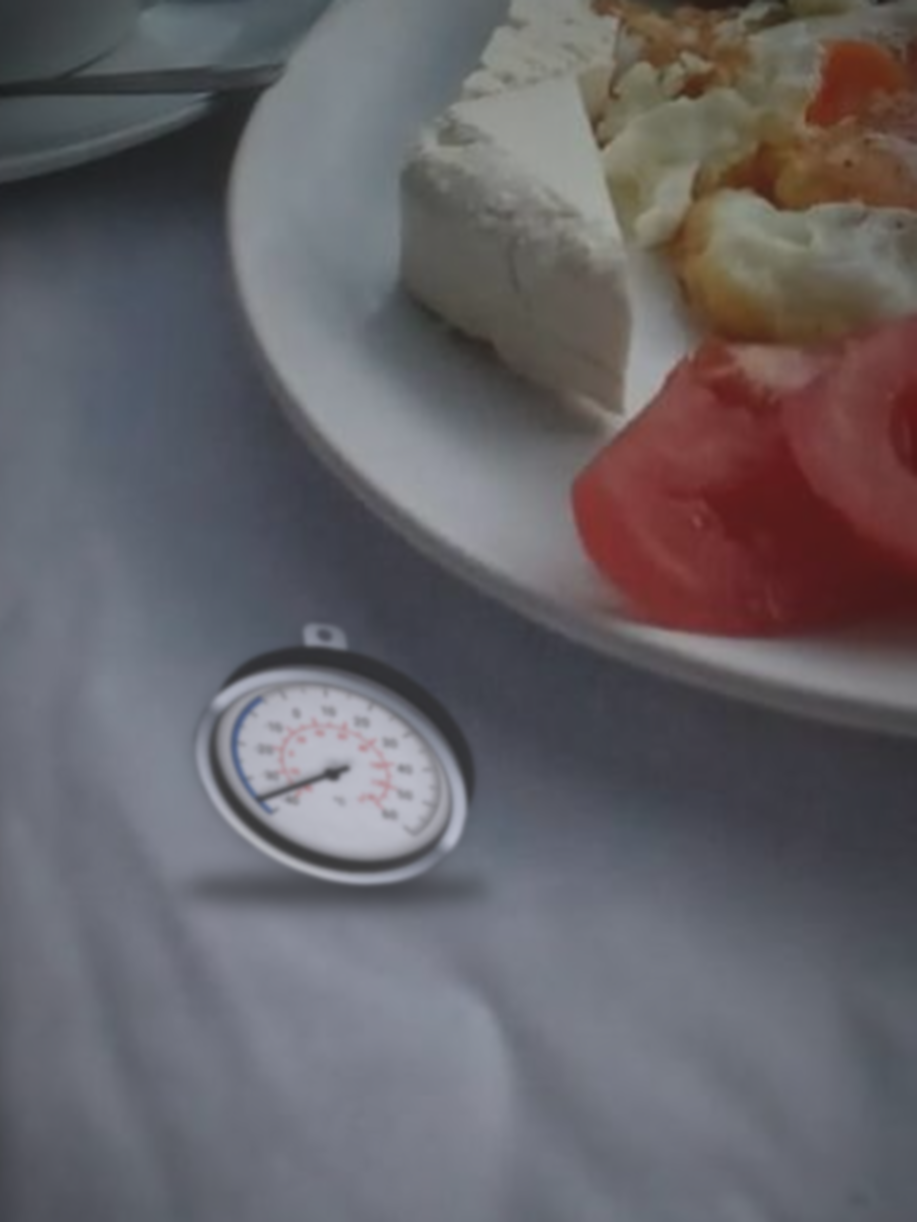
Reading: -35 °C
